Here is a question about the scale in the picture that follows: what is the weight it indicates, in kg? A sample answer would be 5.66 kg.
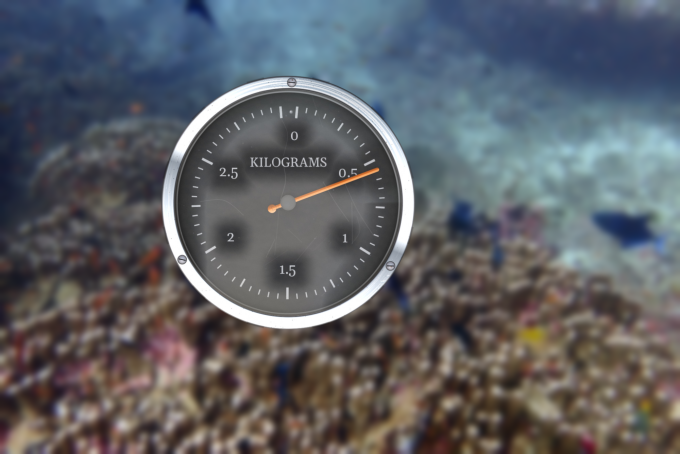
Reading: 0.55 kg
